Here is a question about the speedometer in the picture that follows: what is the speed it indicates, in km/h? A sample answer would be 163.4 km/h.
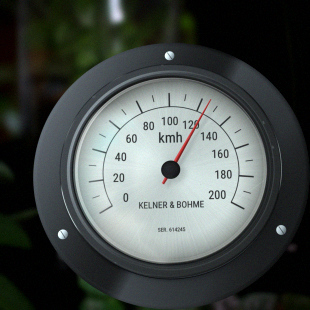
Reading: 125 km/h
